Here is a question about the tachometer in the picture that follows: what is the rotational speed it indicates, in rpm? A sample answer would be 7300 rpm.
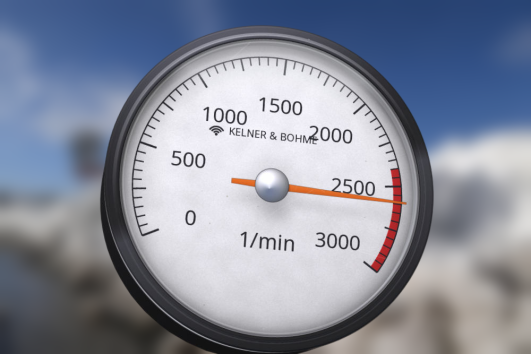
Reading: 2600 rpm
